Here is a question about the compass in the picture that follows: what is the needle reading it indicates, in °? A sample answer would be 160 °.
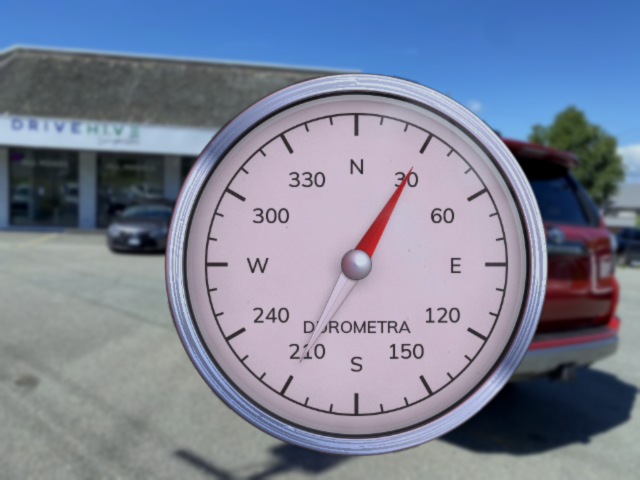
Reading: 30 °
